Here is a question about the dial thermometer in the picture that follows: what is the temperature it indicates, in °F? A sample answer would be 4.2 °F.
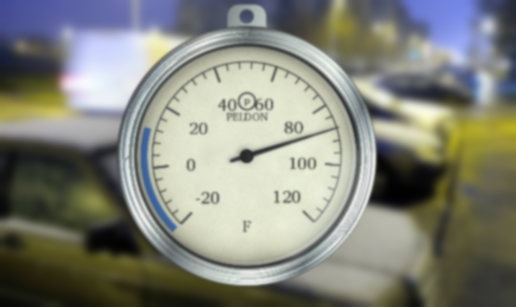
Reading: 88 °F
